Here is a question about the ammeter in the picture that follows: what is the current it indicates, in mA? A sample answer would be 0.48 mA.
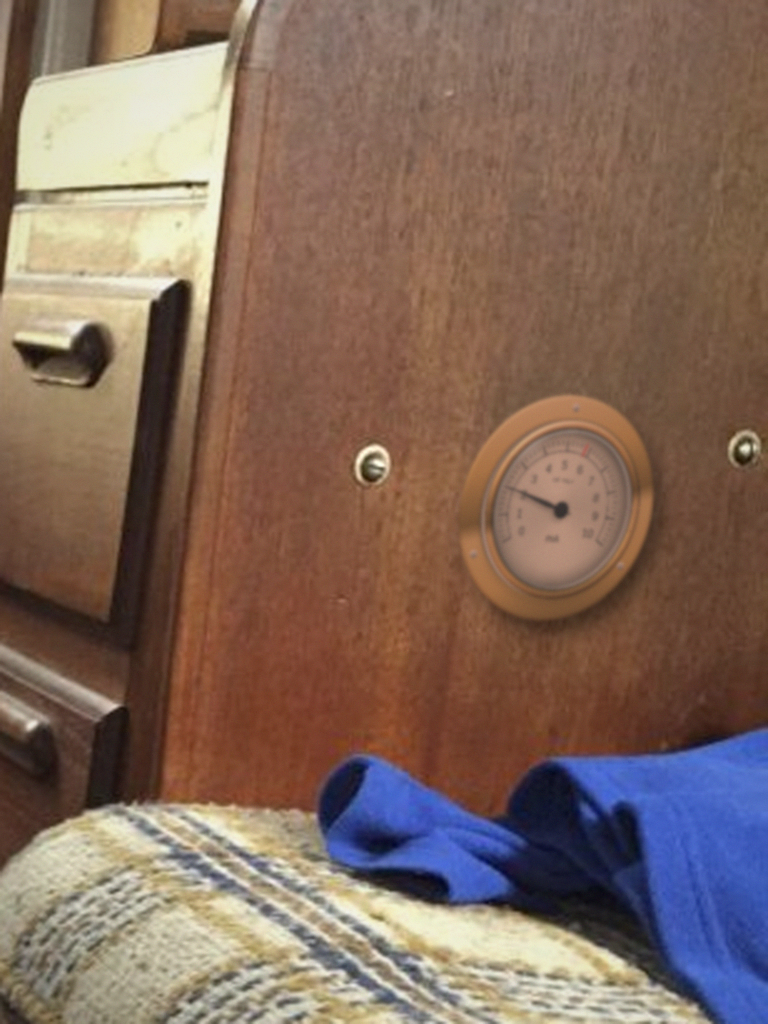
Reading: 2 mA
